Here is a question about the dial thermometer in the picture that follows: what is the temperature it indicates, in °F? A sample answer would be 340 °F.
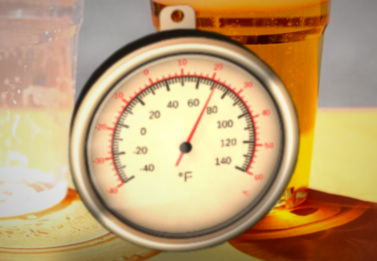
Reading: 70 °F
